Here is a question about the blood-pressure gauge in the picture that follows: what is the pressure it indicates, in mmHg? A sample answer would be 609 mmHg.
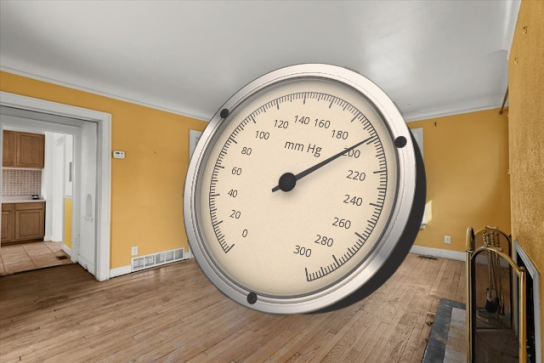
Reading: 200 mmHg
